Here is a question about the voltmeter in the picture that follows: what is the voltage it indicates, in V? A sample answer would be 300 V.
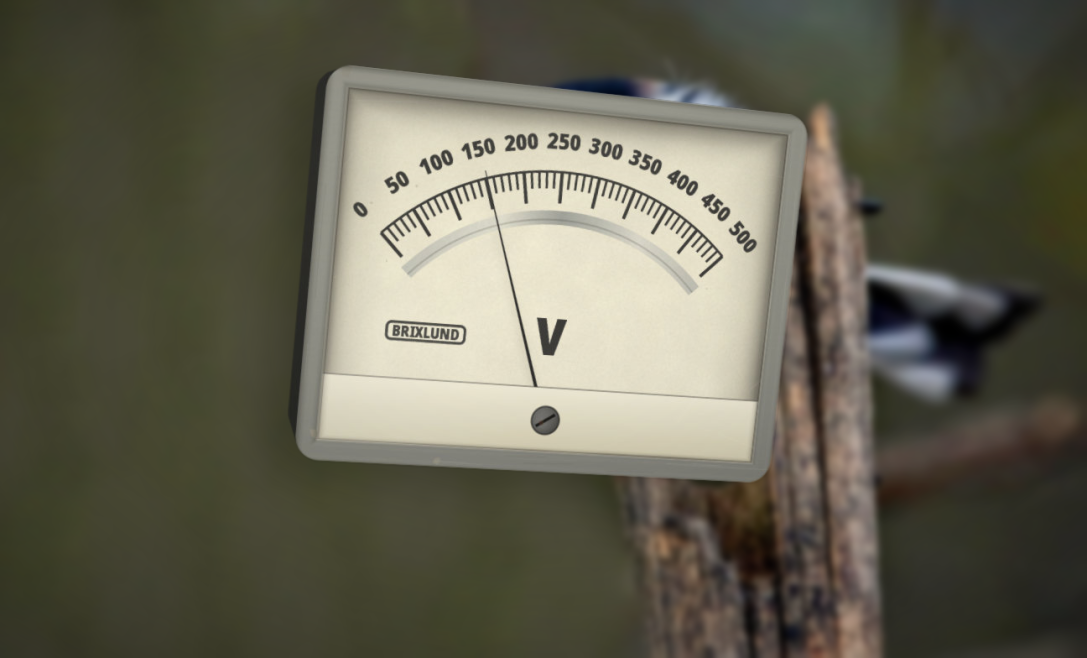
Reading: 150 V
